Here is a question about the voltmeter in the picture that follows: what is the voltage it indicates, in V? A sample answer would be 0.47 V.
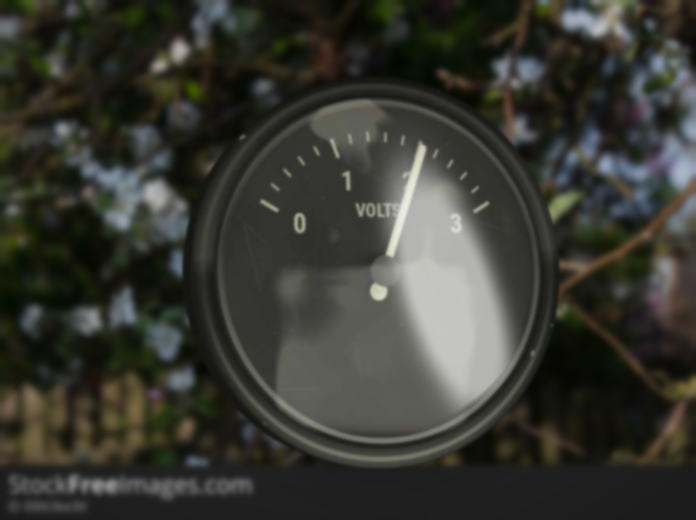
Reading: 2 V
